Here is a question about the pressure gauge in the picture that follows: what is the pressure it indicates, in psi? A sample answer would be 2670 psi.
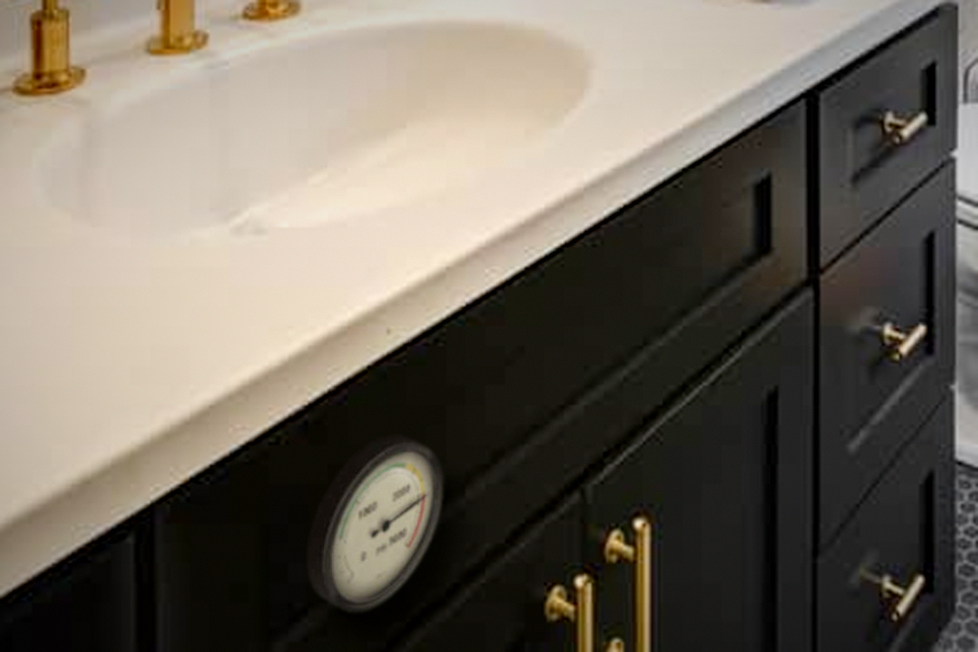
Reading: 2400 psi
